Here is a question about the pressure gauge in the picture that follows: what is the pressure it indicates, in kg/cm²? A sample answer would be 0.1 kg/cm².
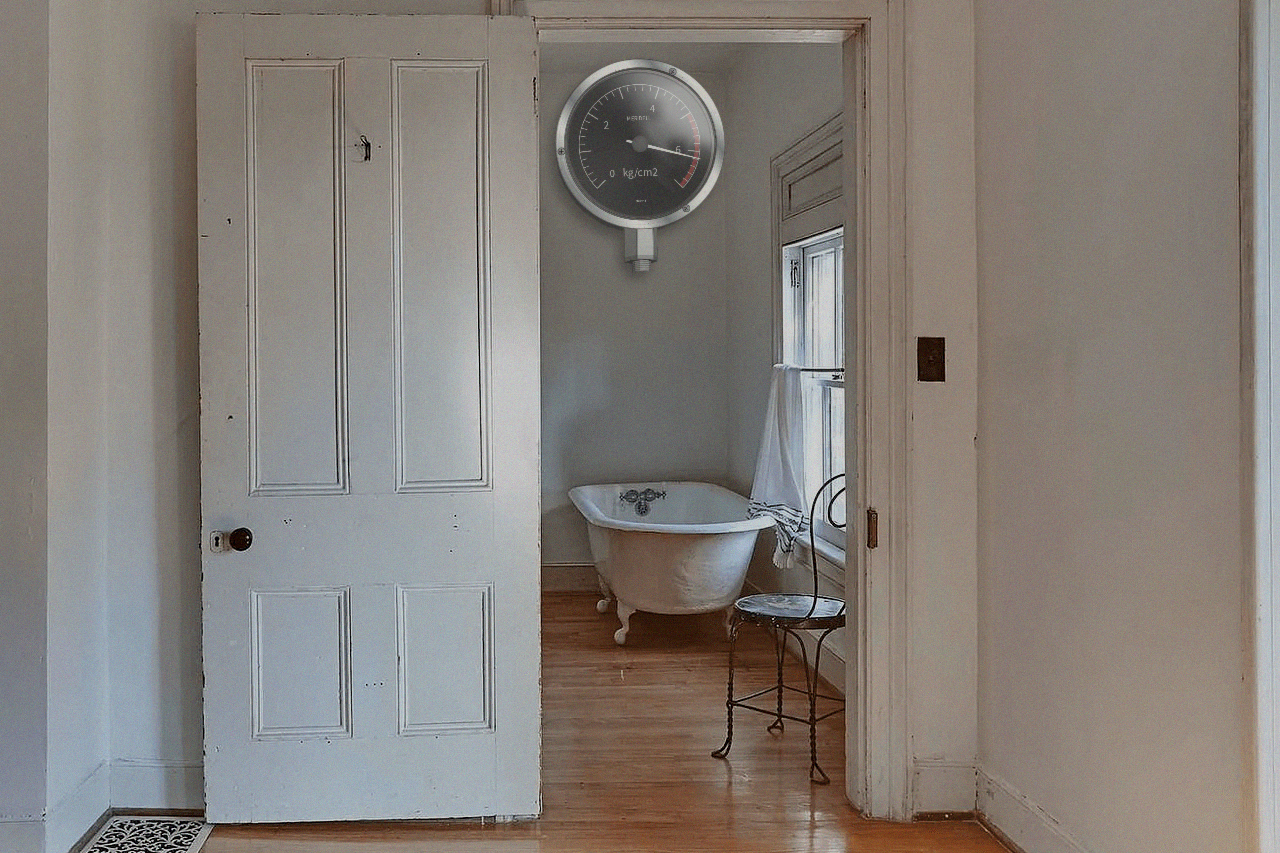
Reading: 6.2 kg/cm²
